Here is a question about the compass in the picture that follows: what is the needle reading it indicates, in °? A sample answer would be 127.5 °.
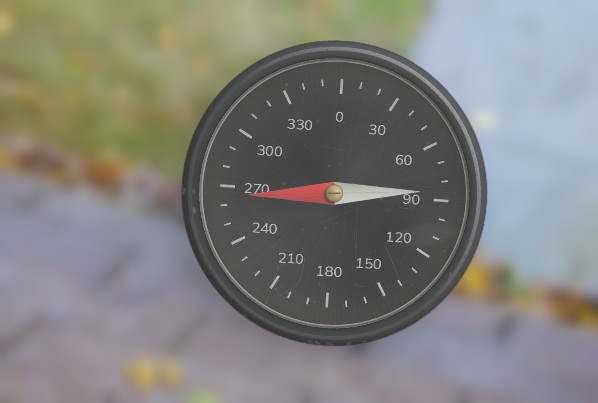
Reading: 265 °
